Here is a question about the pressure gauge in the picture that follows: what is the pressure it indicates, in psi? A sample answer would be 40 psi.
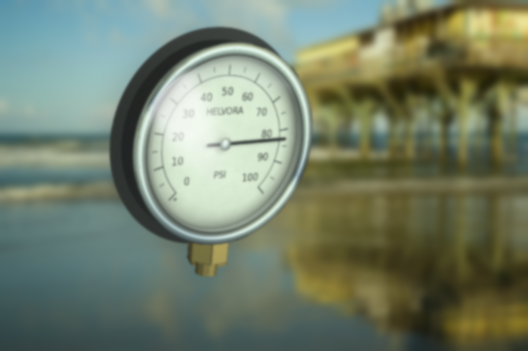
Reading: 82.5 psi
